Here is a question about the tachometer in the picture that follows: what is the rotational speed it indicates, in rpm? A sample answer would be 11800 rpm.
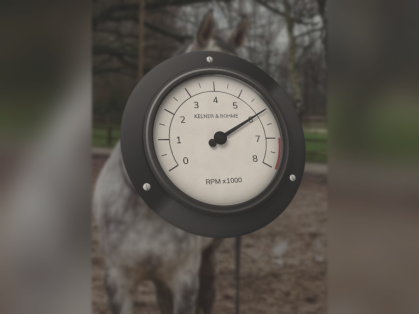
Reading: 6000 rpm
